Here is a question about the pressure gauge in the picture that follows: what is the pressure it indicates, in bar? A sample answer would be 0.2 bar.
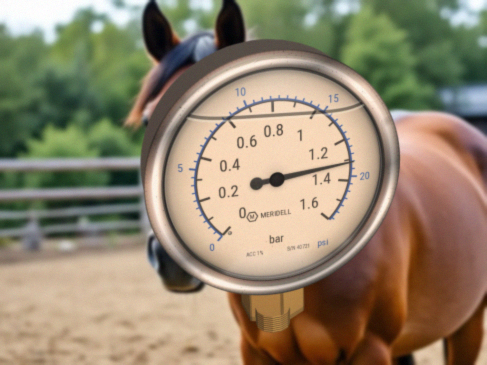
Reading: 1.3 bar
